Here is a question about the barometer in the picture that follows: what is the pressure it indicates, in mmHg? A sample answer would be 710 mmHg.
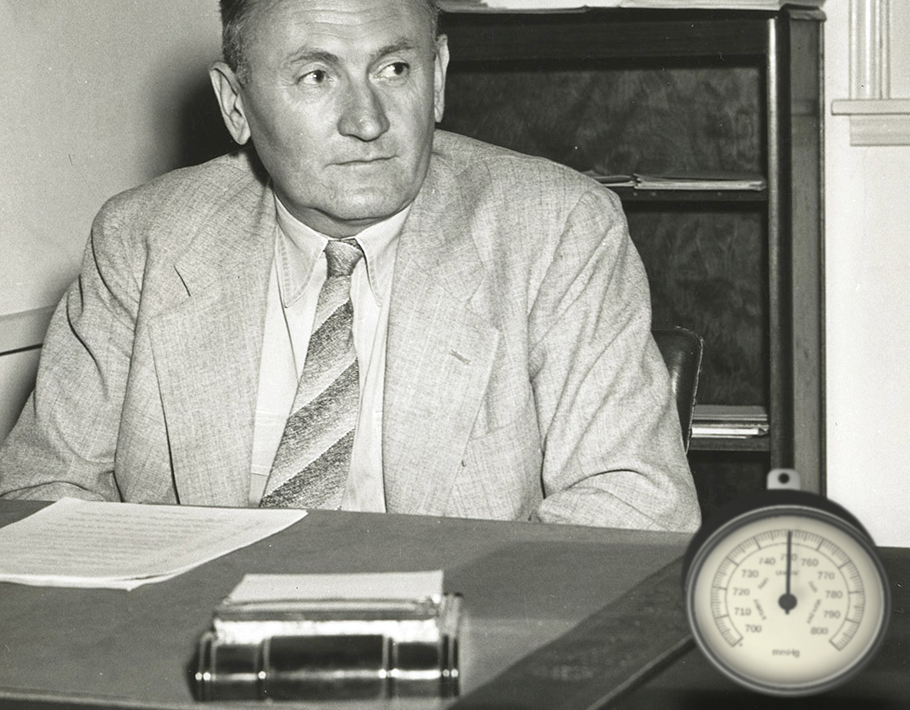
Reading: 750 mmHg
